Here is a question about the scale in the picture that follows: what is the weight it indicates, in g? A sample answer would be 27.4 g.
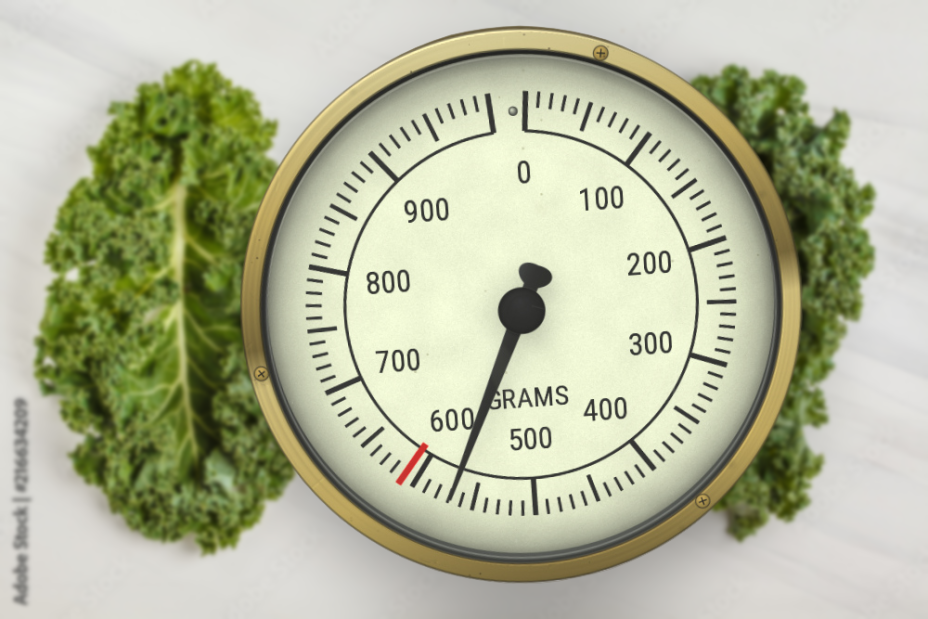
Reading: 570 g
